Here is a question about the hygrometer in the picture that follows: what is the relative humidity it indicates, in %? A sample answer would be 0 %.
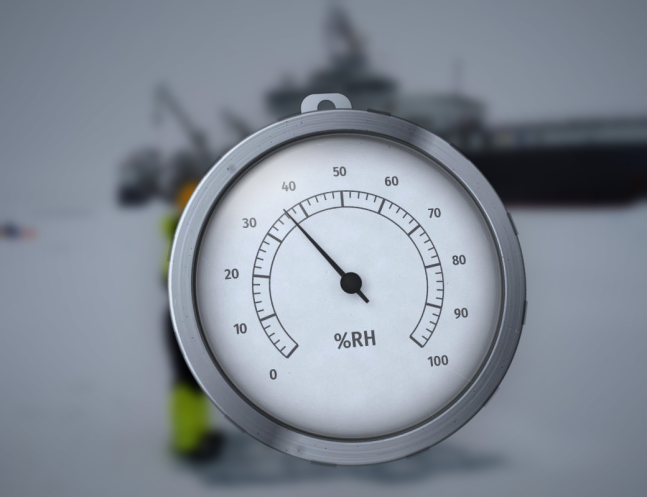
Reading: 36 %
